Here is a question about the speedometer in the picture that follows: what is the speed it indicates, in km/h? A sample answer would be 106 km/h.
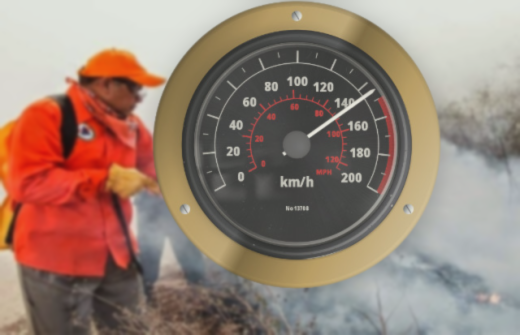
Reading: 145 km/h
